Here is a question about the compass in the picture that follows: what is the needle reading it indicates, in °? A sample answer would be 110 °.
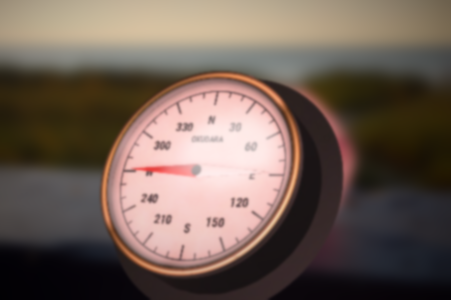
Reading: 270 °
